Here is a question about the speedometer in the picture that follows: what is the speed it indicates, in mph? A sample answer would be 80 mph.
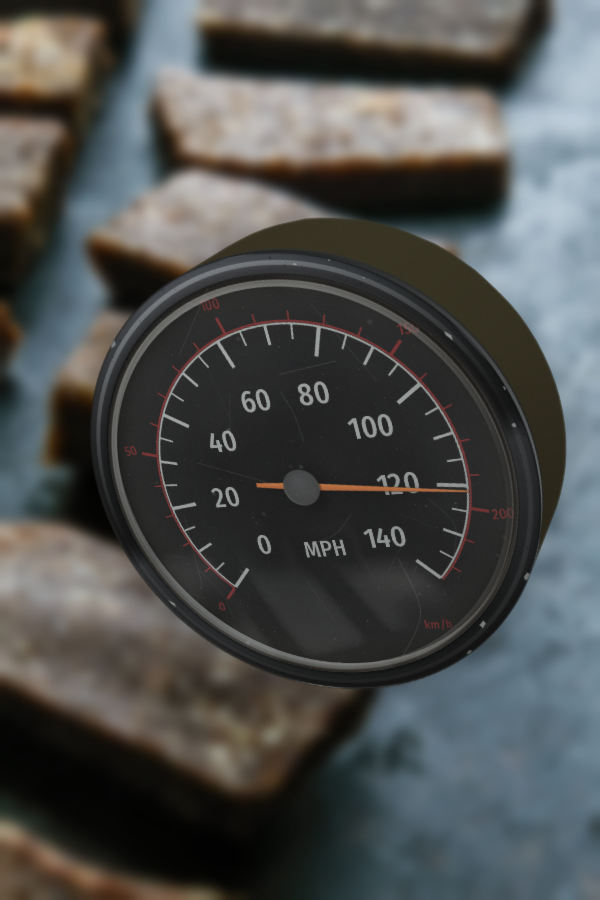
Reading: 120 mph
